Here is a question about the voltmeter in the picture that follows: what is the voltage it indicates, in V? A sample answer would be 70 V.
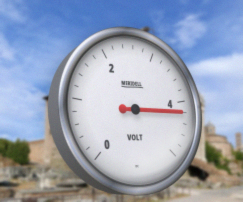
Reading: 4.2 V
